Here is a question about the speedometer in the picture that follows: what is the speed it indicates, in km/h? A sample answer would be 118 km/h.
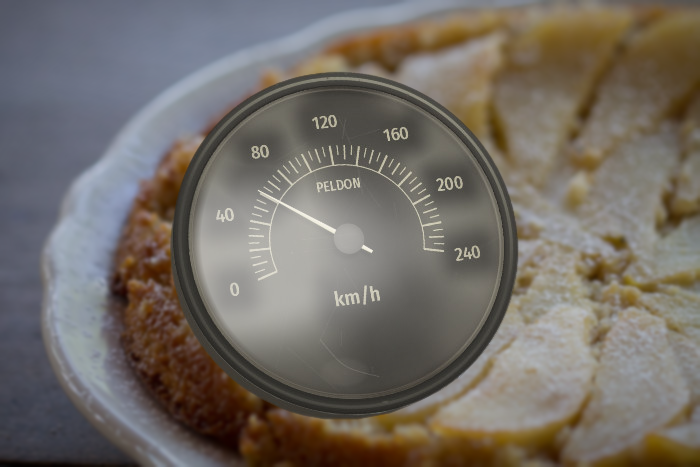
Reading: 60 km/h
